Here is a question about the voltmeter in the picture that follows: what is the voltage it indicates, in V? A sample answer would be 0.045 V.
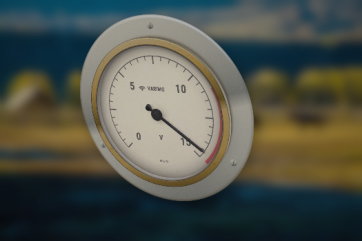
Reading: 14.5 V
